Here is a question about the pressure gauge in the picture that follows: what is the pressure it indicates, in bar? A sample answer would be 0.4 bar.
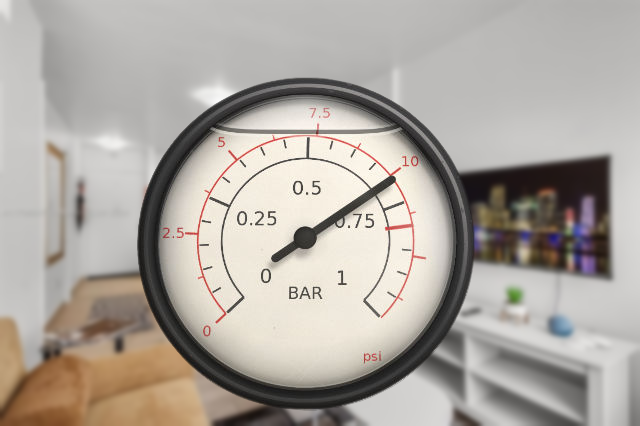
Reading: 0.7 bar
